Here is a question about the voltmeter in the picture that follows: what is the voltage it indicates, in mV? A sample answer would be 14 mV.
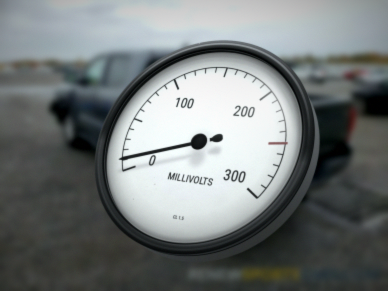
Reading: 10 mV
